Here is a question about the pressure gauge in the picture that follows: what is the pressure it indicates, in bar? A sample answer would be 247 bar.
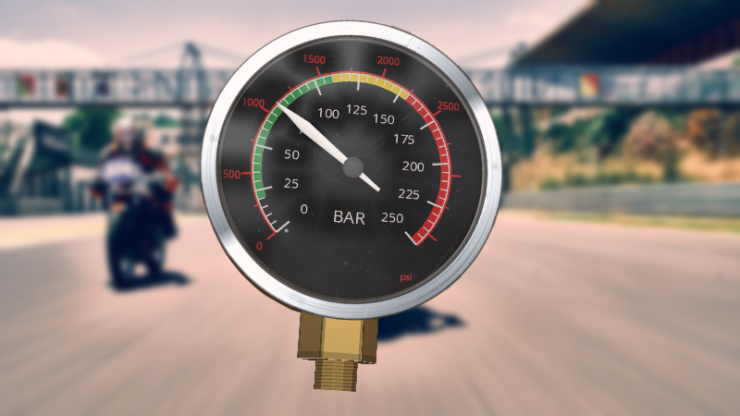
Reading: 75 bar
